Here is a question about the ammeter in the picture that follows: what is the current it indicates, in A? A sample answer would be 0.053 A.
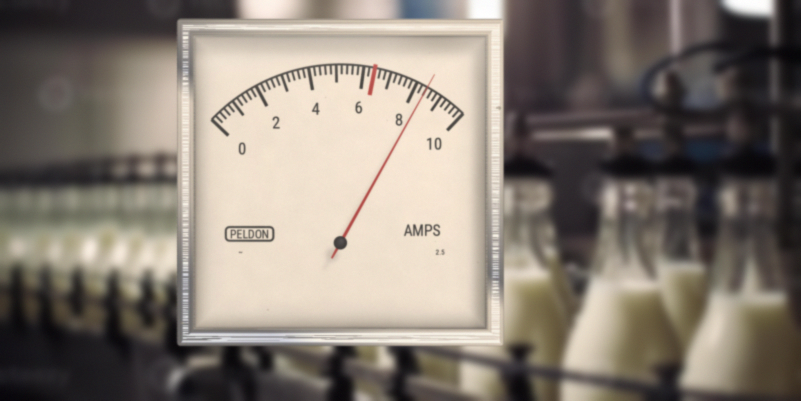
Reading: 8.4 A
